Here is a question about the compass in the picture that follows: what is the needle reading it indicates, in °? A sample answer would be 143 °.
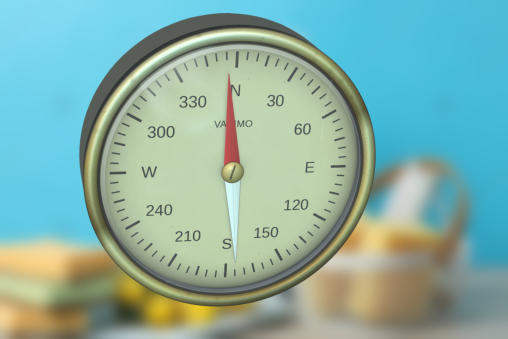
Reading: 355 °
